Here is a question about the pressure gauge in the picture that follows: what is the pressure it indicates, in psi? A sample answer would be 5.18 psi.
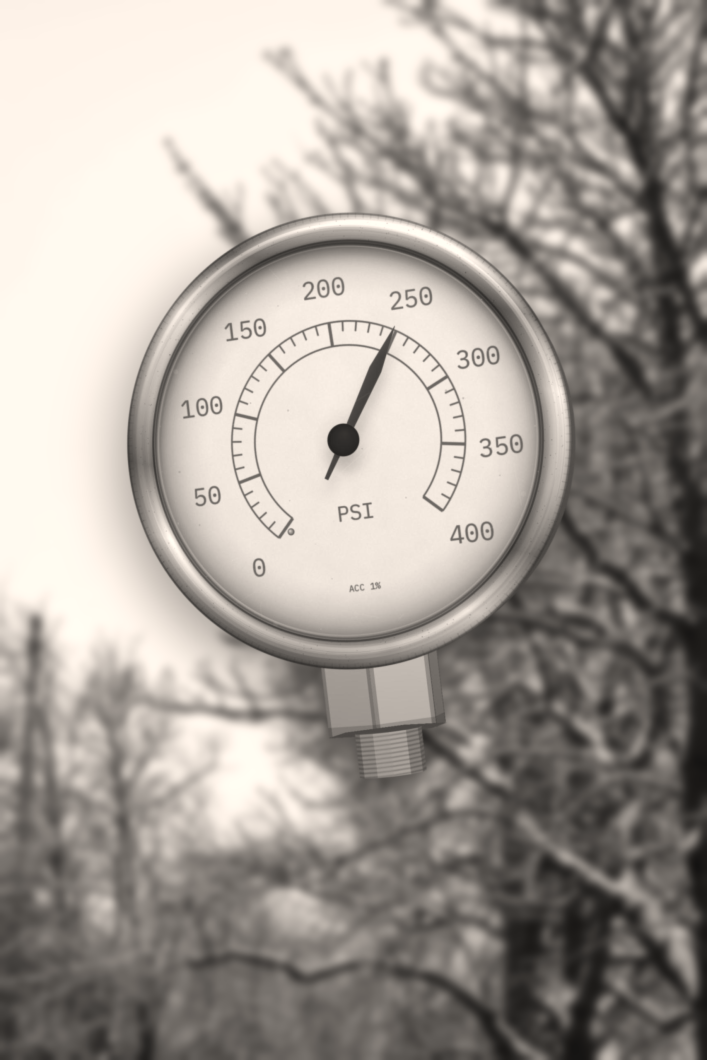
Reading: 250 psi
